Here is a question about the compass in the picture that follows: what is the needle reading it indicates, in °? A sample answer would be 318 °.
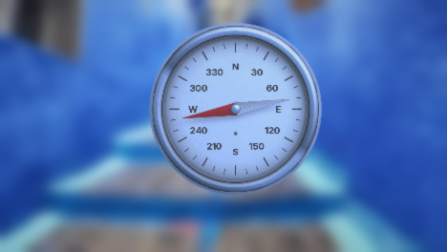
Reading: 260 °
